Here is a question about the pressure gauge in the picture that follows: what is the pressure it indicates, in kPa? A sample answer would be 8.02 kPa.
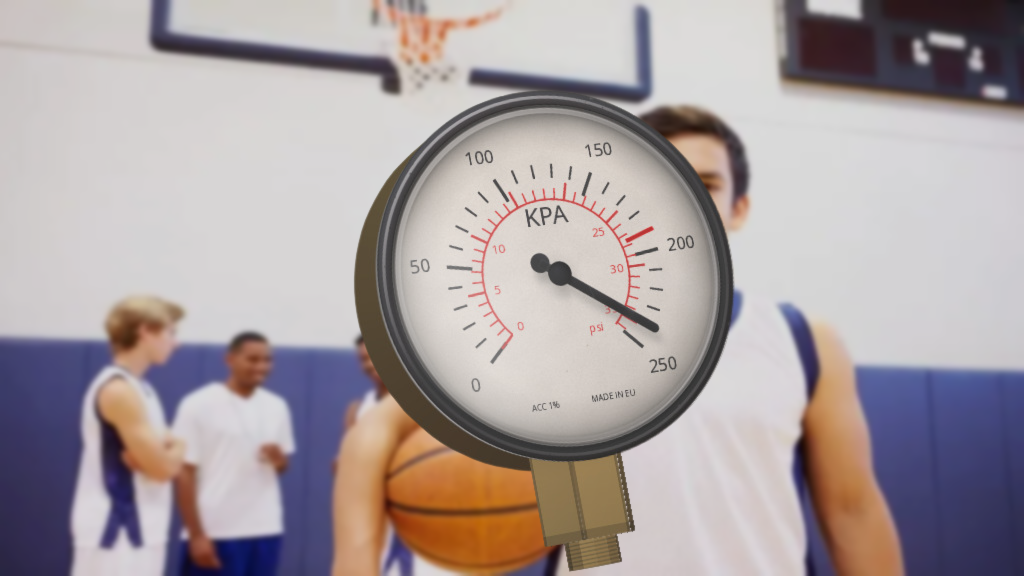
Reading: 240 kPa
